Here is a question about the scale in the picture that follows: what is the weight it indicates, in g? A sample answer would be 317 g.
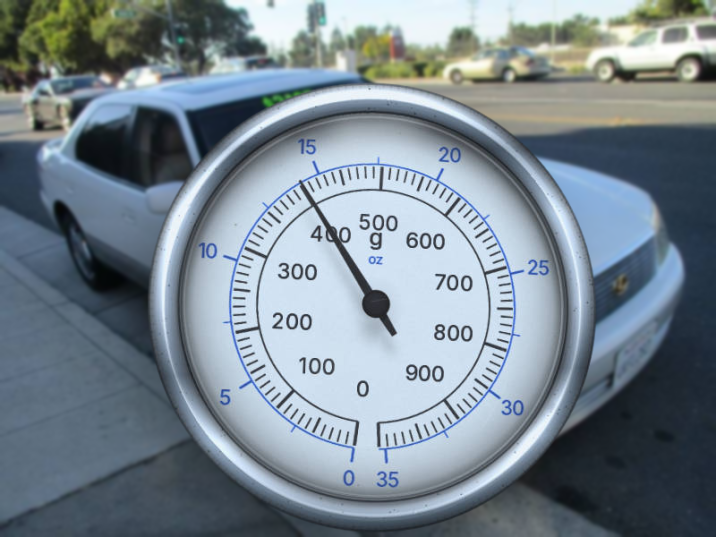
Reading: 400 g
